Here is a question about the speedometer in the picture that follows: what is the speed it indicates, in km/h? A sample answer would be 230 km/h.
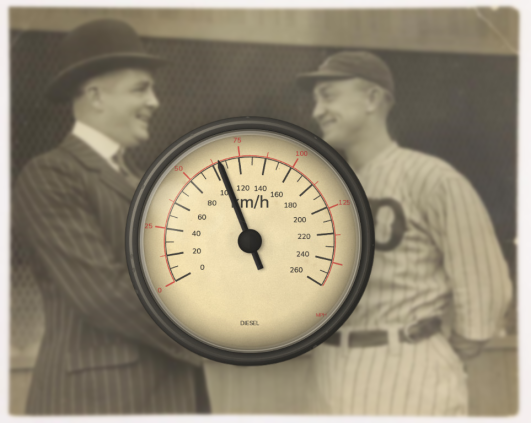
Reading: 105 km/h
